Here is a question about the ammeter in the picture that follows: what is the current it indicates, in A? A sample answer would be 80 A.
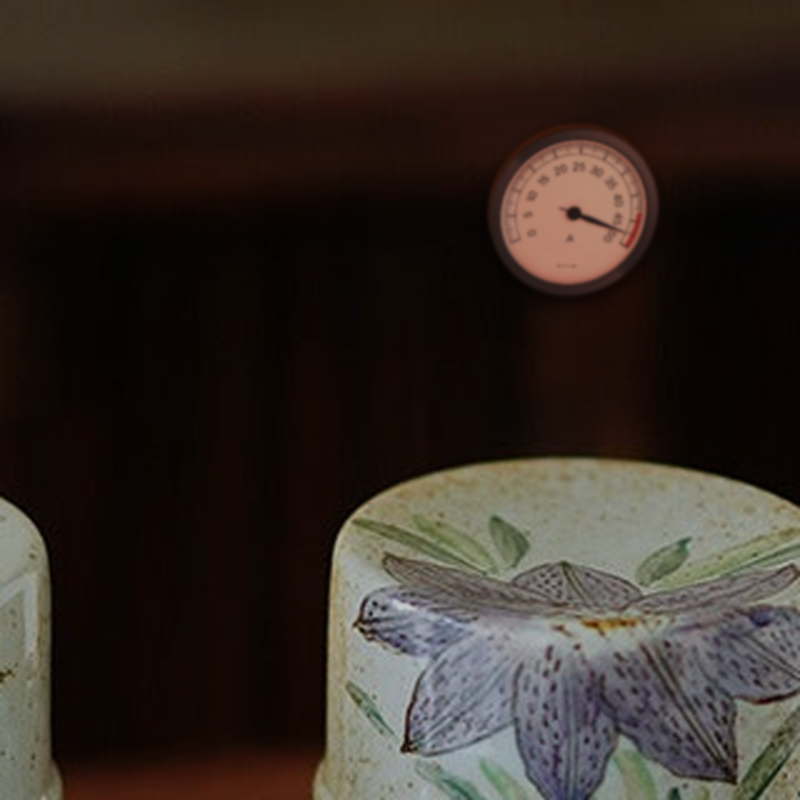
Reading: 47.5 A
